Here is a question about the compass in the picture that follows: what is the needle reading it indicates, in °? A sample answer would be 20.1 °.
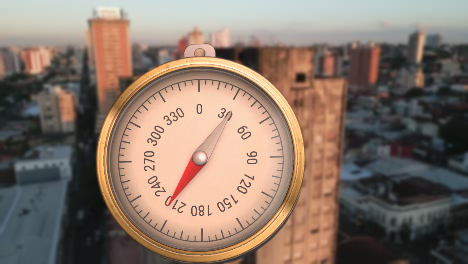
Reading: 215 °
